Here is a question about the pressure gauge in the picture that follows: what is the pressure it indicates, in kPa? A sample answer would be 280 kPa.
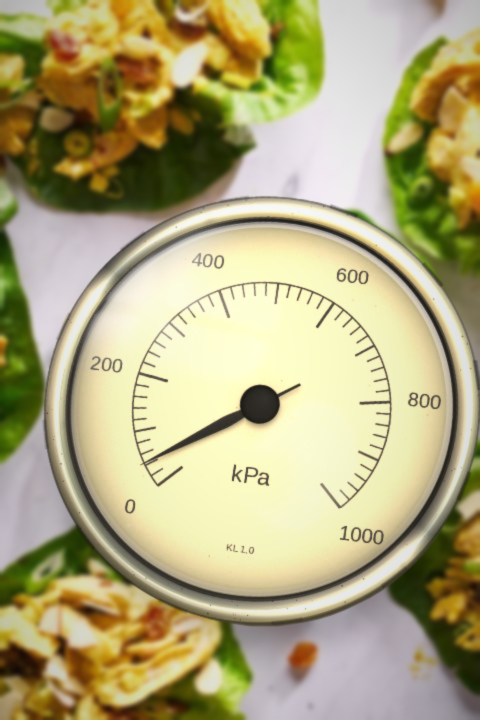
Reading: 40 kPa
